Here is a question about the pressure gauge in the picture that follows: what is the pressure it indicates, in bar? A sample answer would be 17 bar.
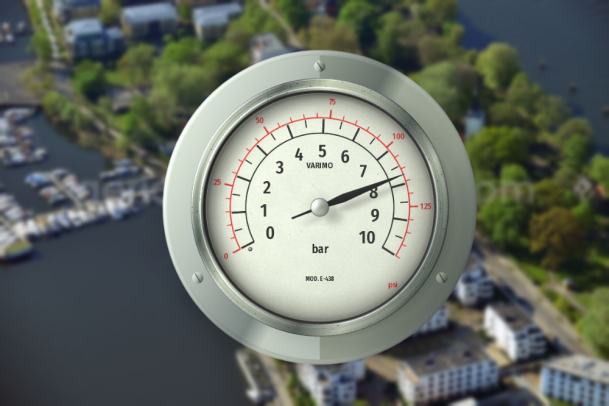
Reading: 7.75 bar
